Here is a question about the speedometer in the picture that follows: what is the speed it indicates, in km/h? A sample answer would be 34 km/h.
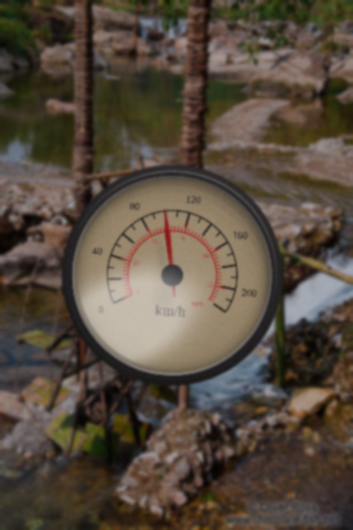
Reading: 100 km/h
